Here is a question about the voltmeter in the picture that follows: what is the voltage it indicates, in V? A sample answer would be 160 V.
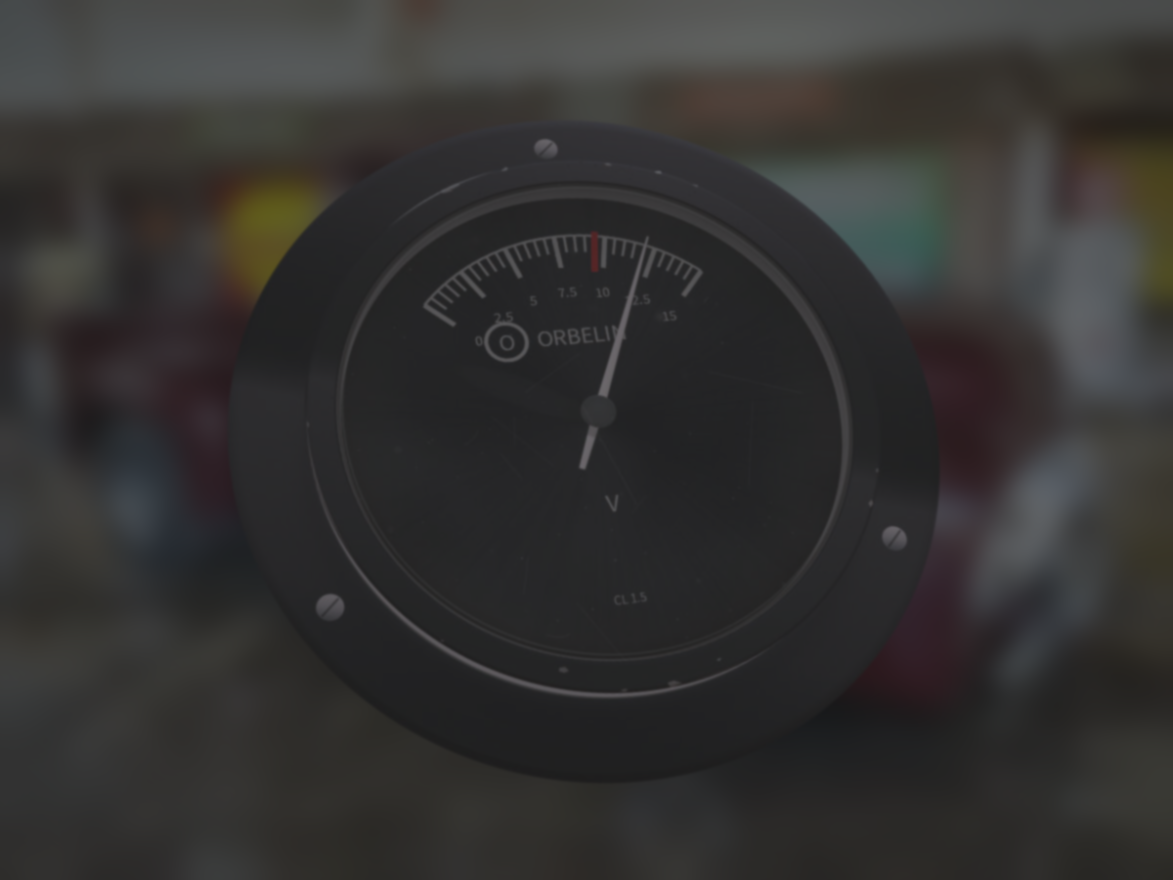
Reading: 12 V
